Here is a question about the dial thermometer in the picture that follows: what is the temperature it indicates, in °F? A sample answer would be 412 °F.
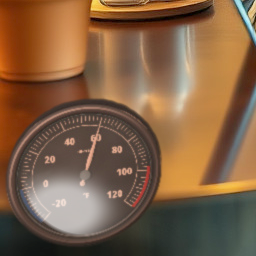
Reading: 60 °F
